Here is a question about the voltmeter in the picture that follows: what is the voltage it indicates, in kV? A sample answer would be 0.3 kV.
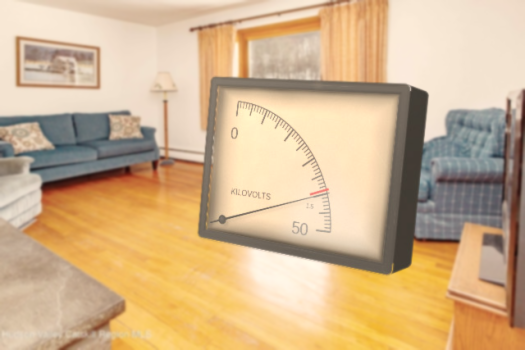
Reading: 40 kV
